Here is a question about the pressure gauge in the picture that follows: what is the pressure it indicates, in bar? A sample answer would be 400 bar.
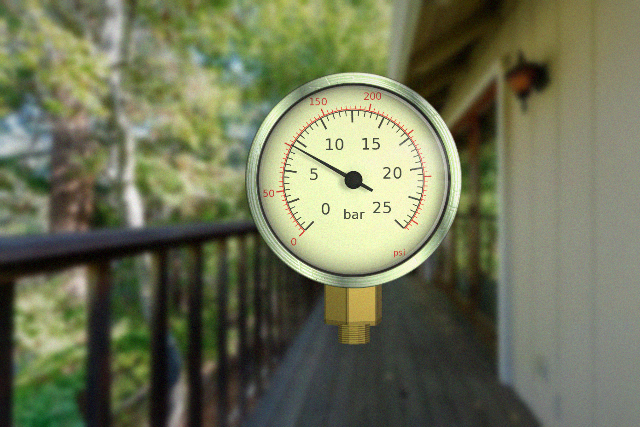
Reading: 7 bar
